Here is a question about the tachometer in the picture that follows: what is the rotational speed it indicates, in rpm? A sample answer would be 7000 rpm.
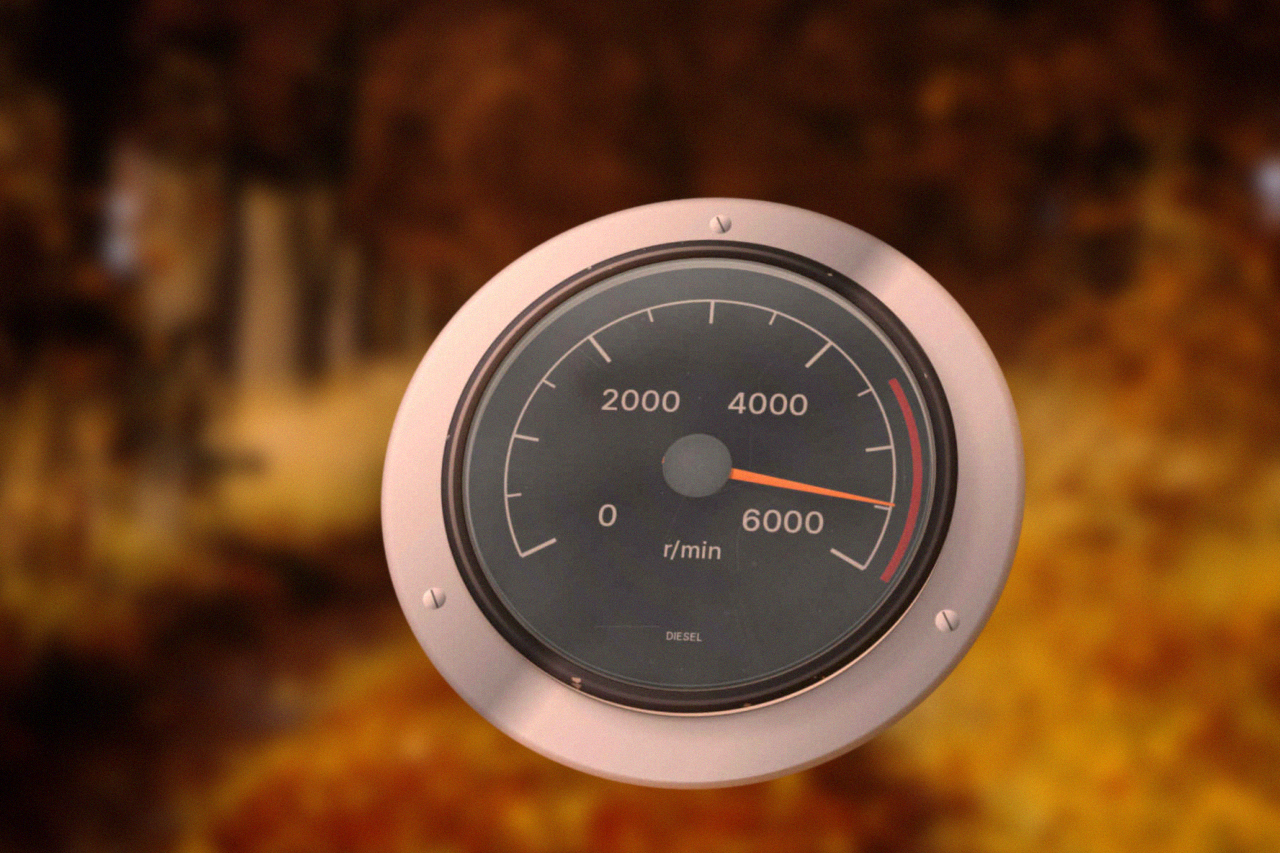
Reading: 5500 rpm
